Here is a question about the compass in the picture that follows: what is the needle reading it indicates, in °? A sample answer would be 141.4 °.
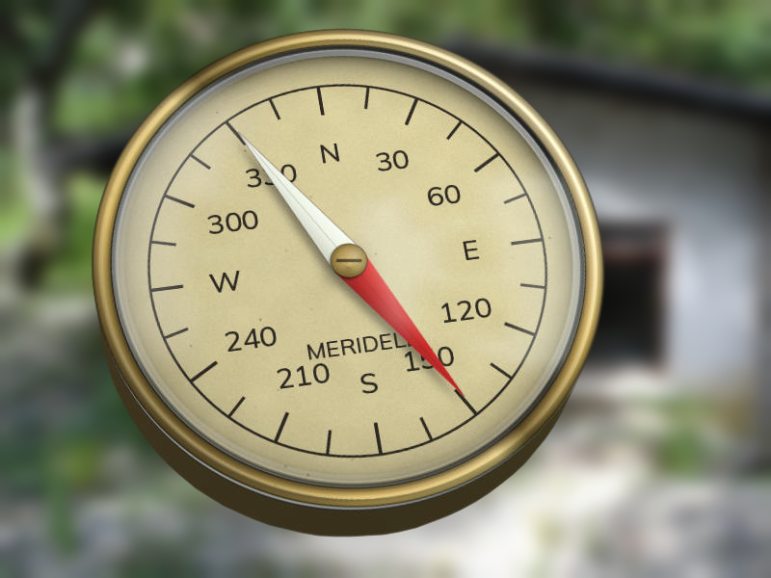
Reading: 150 °
